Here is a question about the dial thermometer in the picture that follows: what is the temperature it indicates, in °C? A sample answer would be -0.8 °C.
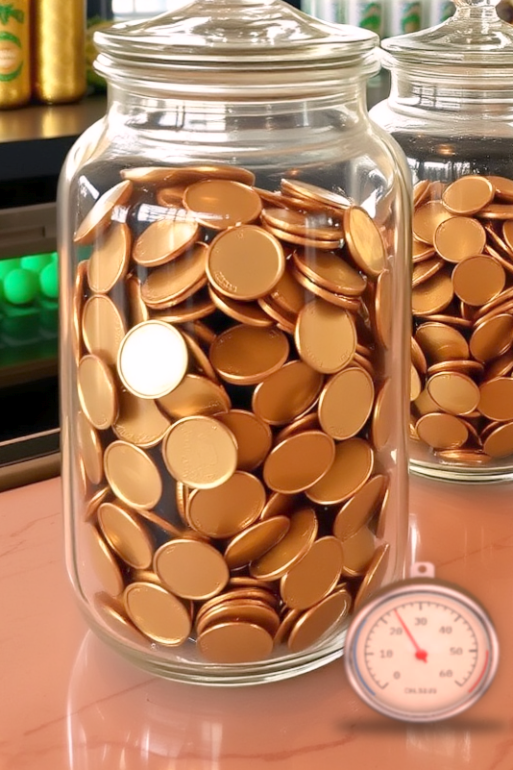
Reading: 24 °C
